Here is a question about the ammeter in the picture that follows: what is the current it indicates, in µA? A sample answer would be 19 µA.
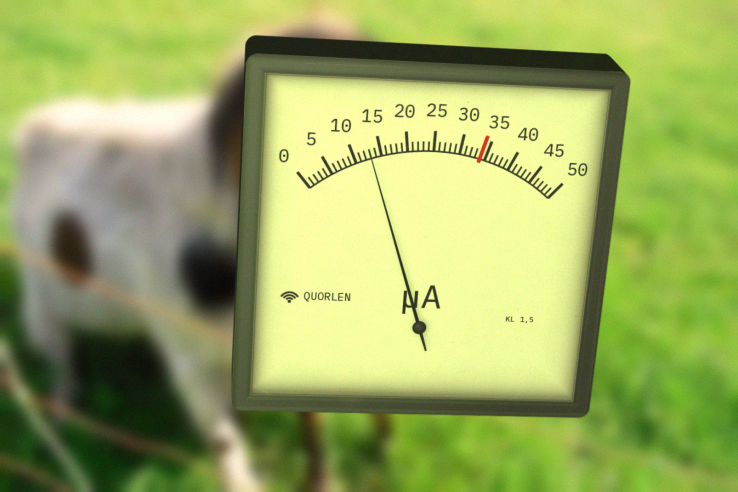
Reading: 13 µA
